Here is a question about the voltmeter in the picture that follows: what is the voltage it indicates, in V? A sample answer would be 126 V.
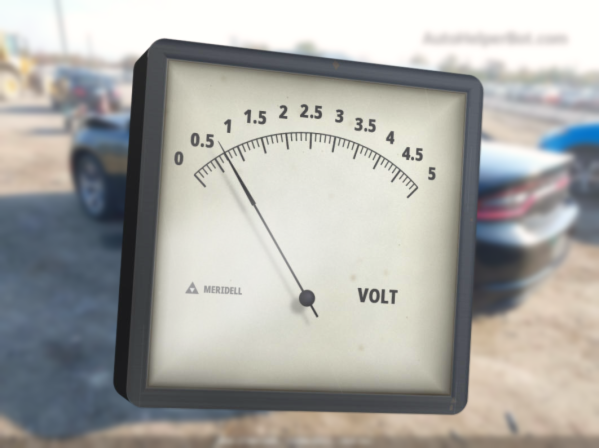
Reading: 0.7 V
